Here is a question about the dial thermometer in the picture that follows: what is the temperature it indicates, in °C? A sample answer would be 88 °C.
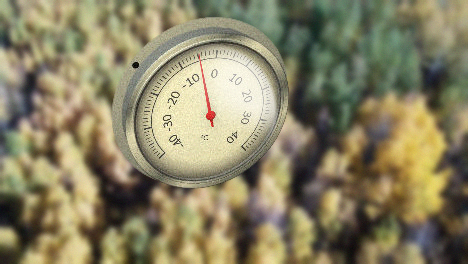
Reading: -5 °C
